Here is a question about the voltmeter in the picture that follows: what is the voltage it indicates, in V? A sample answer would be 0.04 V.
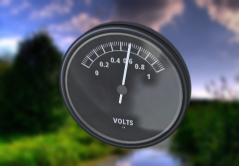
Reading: 0.6 V
